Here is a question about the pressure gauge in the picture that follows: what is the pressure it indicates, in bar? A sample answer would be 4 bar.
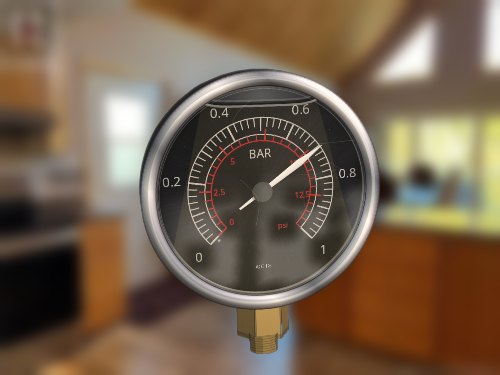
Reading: 0.7 bar
